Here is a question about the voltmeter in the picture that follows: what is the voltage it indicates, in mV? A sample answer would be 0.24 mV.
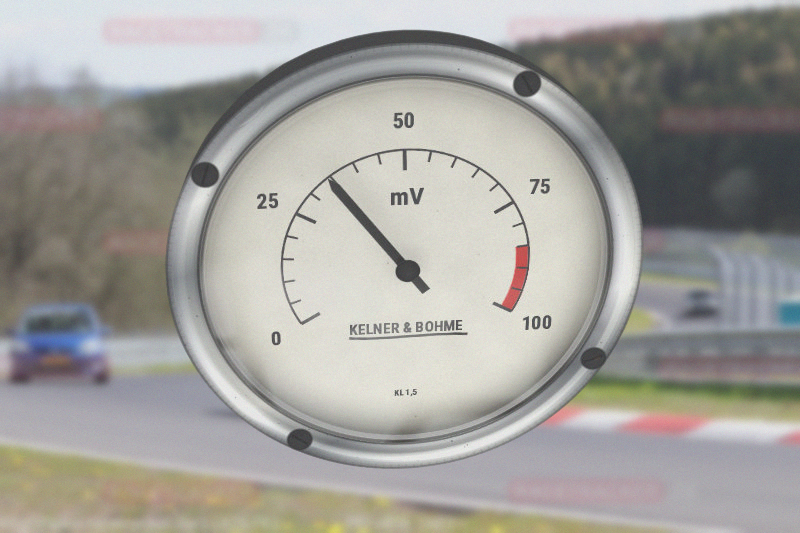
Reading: 35 mV
